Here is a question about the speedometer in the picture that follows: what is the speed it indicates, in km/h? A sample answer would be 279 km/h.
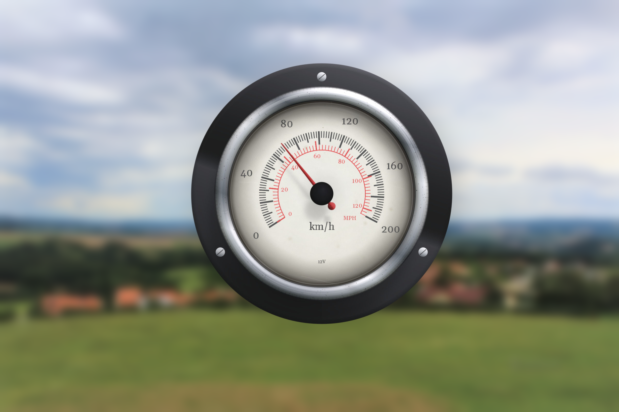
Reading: 70 km/h
